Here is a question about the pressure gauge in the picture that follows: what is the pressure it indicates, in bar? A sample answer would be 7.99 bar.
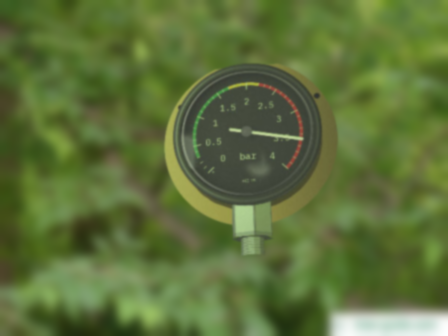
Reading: 3.5 bar
